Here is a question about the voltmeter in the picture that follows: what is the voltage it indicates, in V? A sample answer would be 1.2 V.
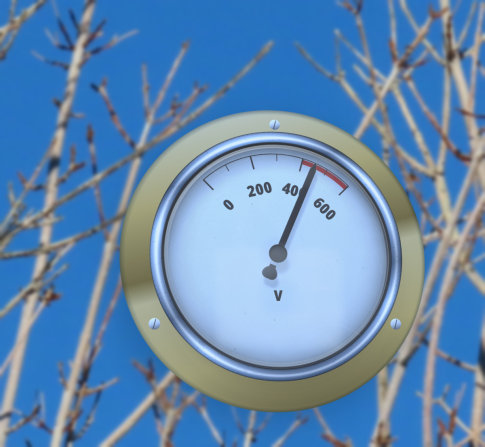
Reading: 450 V
